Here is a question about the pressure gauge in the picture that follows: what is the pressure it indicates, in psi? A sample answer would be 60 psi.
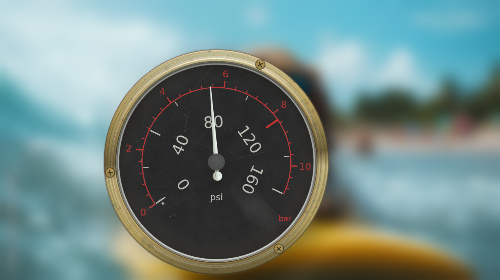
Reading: 80 psi
